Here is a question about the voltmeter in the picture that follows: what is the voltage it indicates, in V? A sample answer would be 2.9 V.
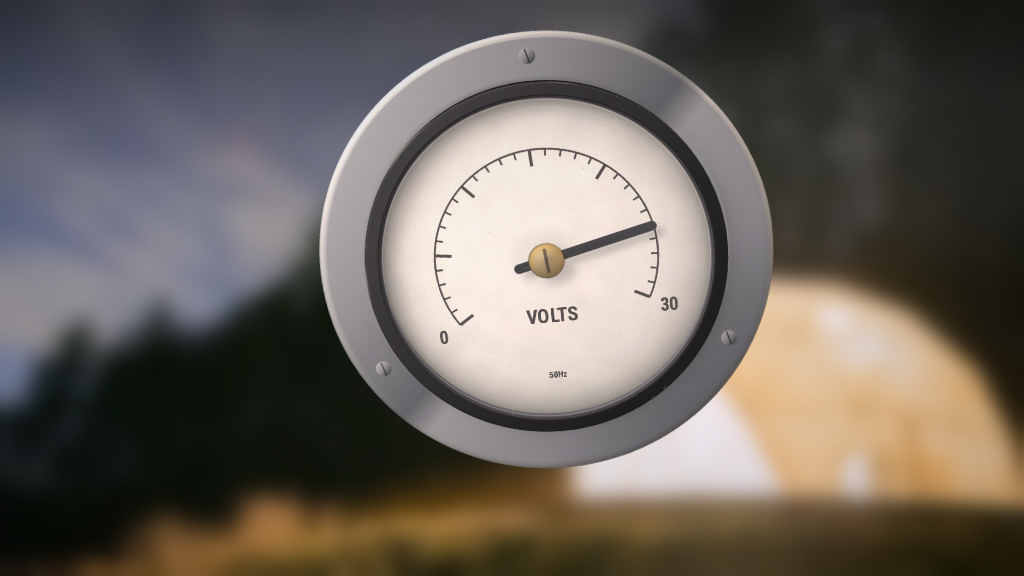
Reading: 25 V
